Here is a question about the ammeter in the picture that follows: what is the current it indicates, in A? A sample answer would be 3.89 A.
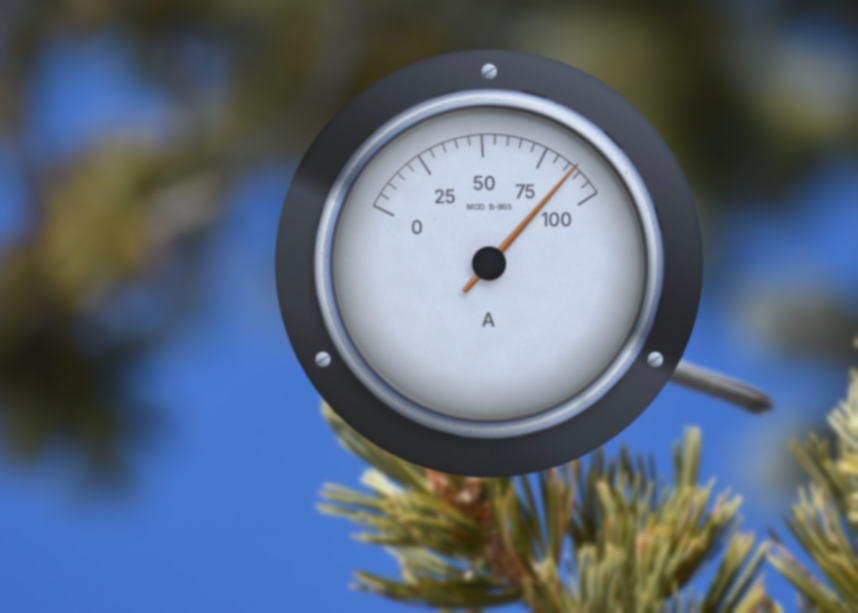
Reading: 87.5 A
